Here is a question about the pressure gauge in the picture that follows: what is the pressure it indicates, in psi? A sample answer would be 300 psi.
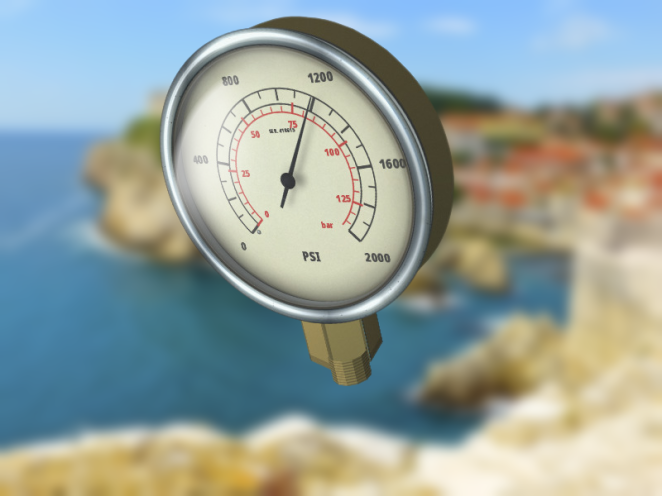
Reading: 1200 psi
